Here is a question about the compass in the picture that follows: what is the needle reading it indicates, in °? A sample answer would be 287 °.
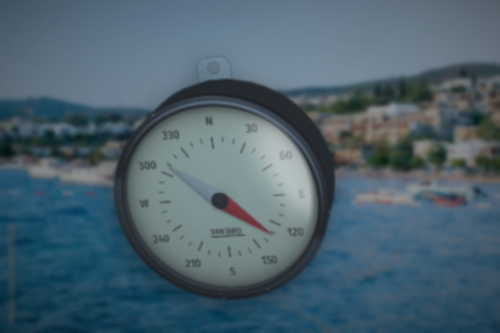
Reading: 130 °
